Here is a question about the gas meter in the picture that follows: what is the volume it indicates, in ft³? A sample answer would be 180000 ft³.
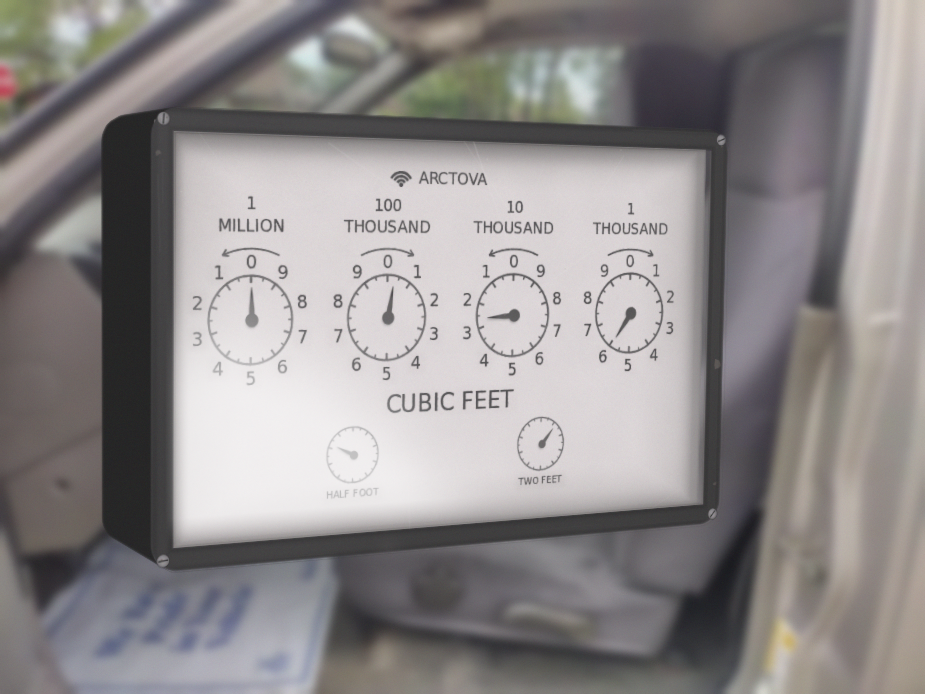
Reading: 2600 ft³
